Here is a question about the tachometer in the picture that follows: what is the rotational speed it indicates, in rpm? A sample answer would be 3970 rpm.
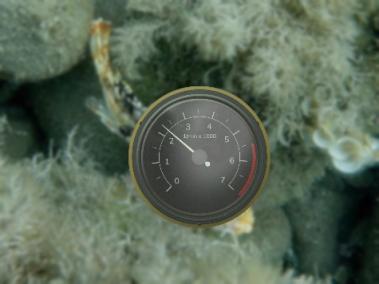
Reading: 2250 rpm
